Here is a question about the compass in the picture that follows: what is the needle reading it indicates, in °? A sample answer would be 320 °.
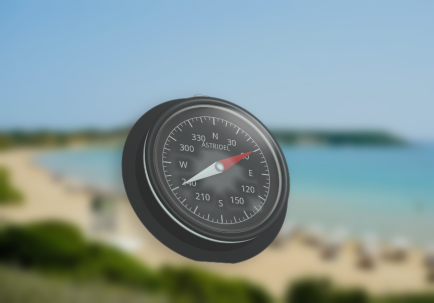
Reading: 60 °
